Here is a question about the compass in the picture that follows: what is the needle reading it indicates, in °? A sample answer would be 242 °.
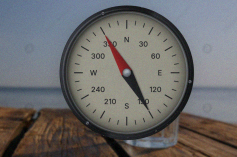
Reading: 330 °
